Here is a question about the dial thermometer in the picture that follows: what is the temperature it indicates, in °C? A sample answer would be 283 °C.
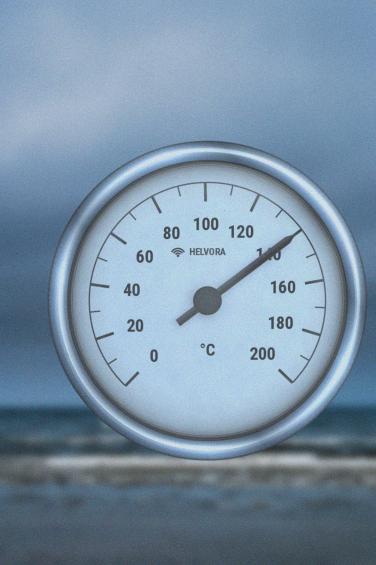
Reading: 140 °C
